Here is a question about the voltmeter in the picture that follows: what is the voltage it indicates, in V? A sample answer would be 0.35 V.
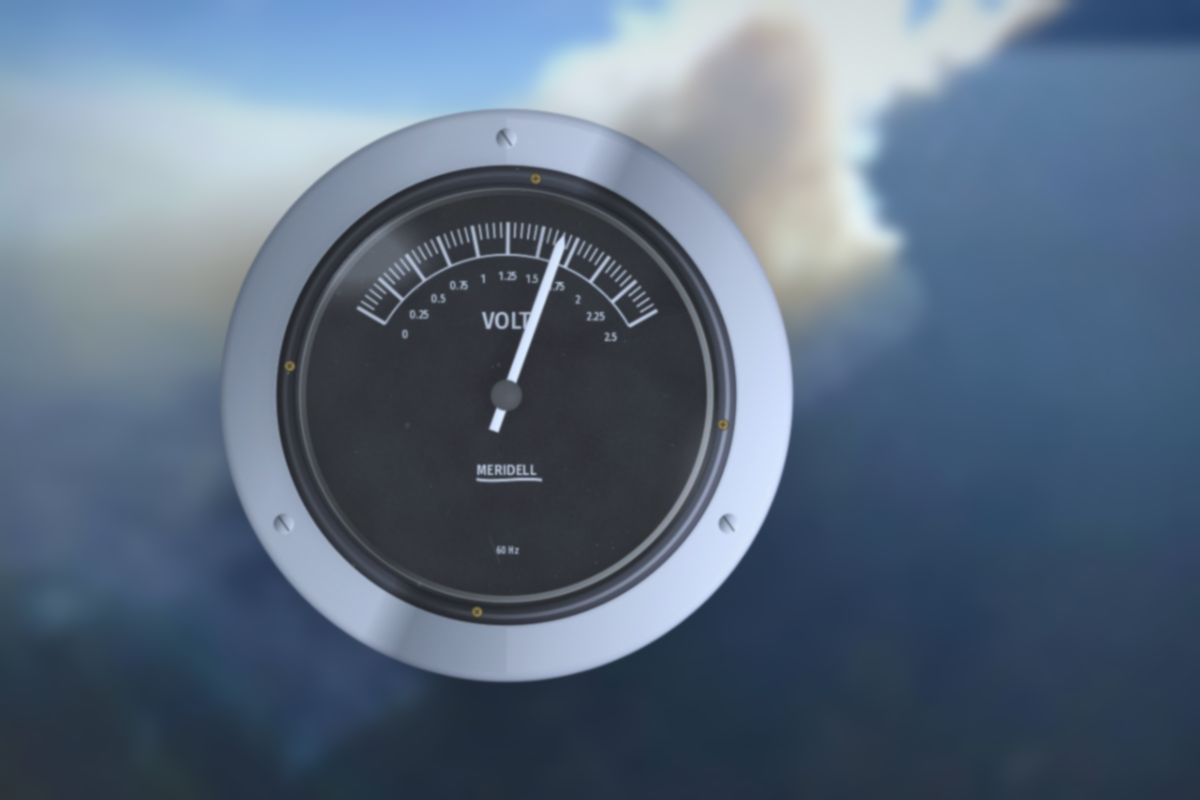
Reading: 1.65 V
